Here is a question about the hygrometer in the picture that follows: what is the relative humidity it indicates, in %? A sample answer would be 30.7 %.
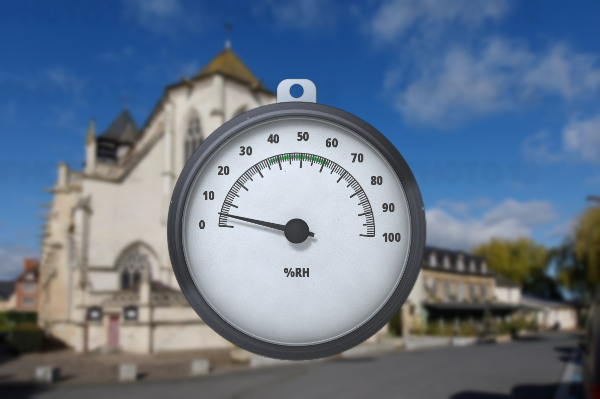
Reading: 5 %
